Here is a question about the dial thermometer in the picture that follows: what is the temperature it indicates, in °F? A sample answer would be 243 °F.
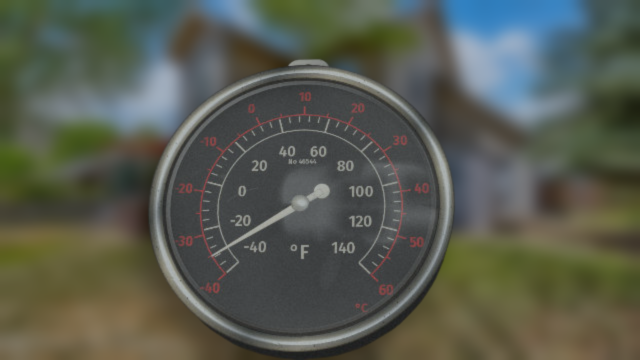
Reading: -32 °F
